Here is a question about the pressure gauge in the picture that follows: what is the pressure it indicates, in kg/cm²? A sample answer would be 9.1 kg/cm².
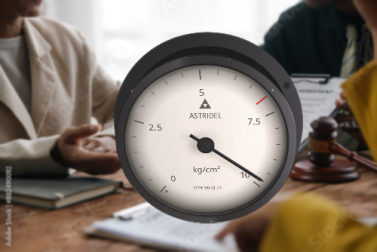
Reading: 9.75 kg/cm²
